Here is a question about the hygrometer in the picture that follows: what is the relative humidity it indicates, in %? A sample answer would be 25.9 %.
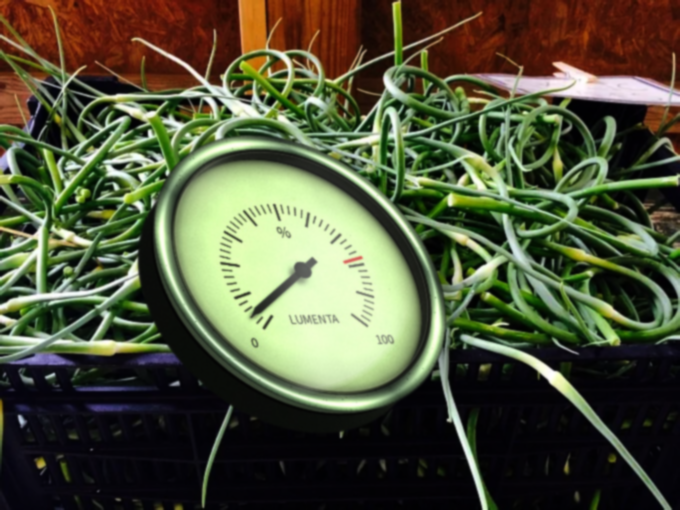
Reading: 4 %
